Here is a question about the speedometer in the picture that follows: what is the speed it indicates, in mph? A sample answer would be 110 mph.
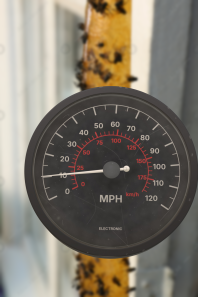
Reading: 10 mph
